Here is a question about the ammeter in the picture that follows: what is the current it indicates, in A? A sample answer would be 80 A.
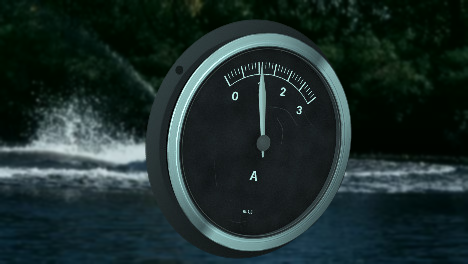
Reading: 1 A
